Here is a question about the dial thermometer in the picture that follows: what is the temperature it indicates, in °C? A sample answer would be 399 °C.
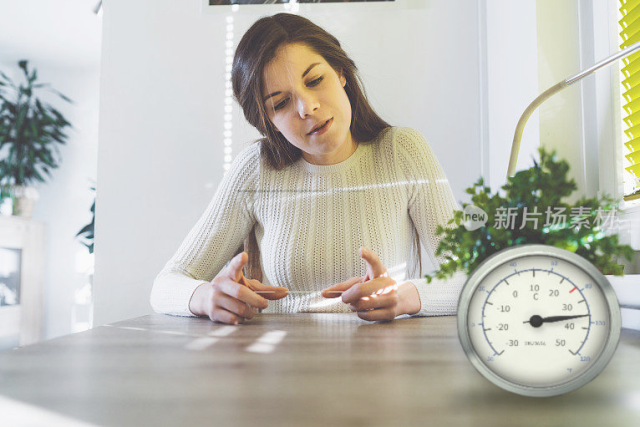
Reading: 35 °C
